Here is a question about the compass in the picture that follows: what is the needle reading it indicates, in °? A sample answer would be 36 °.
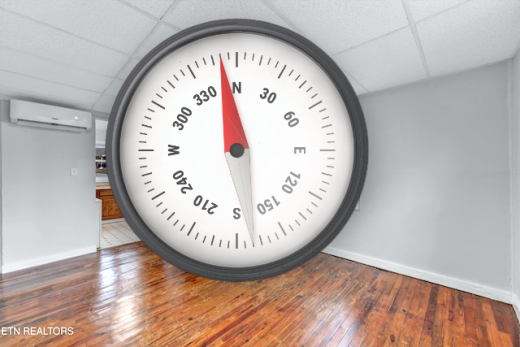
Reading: 350 °
